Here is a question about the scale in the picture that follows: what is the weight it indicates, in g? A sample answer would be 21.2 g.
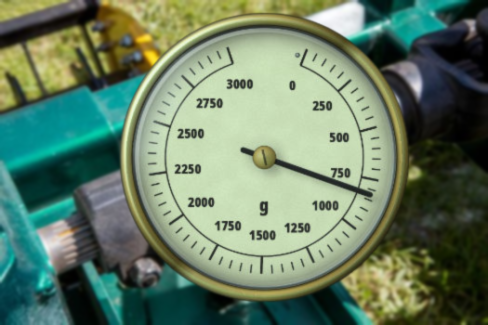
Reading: 825 g
